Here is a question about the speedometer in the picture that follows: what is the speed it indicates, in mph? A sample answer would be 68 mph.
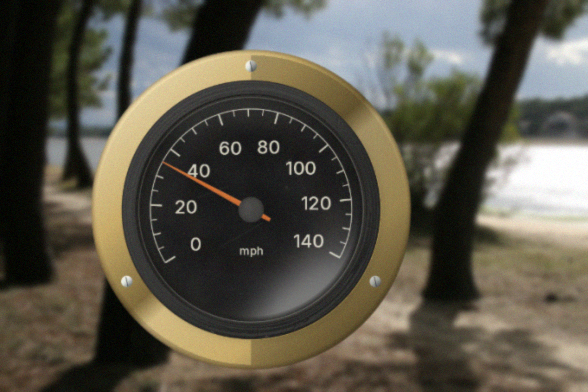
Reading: 35 mph
